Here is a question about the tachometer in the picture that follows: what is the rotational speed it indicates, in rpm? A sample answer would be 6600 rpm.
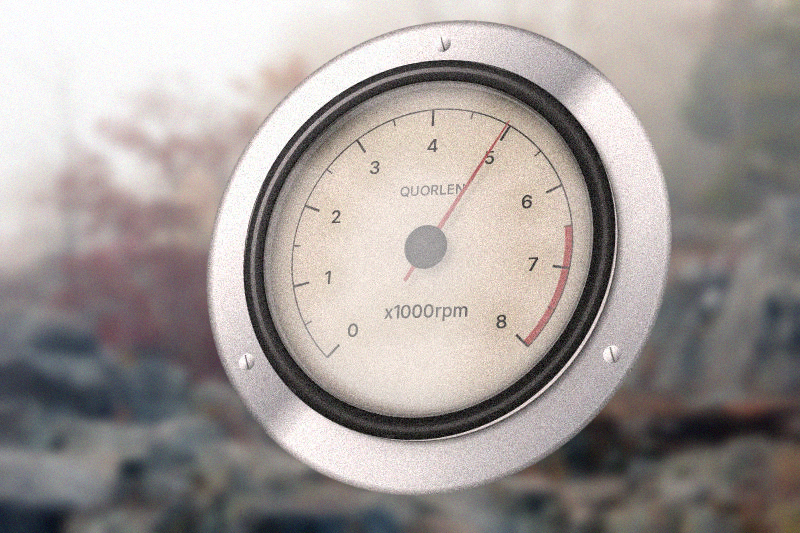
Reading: 5000 rpm
